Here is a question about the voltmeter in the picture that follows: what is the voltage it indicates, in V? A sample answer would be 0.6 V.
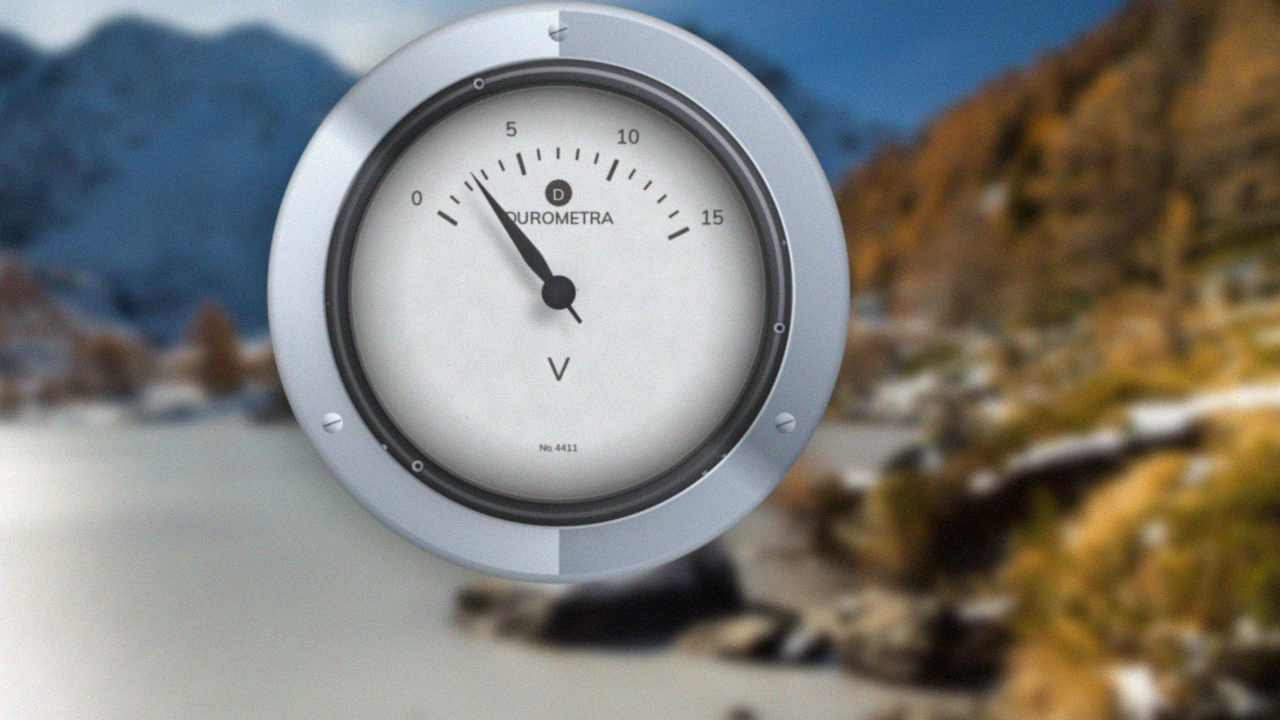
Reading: 2.5 V
